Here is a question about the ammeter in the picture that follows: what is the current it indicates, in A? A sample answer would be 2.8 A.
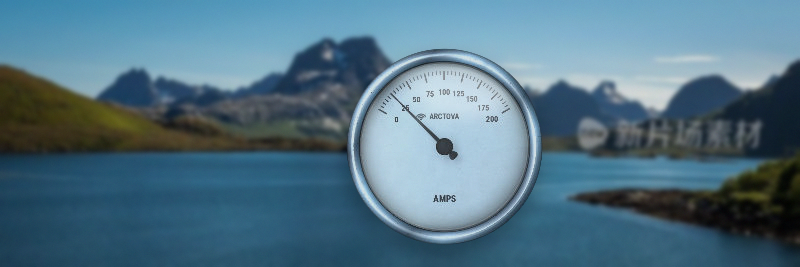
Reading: 25 A
